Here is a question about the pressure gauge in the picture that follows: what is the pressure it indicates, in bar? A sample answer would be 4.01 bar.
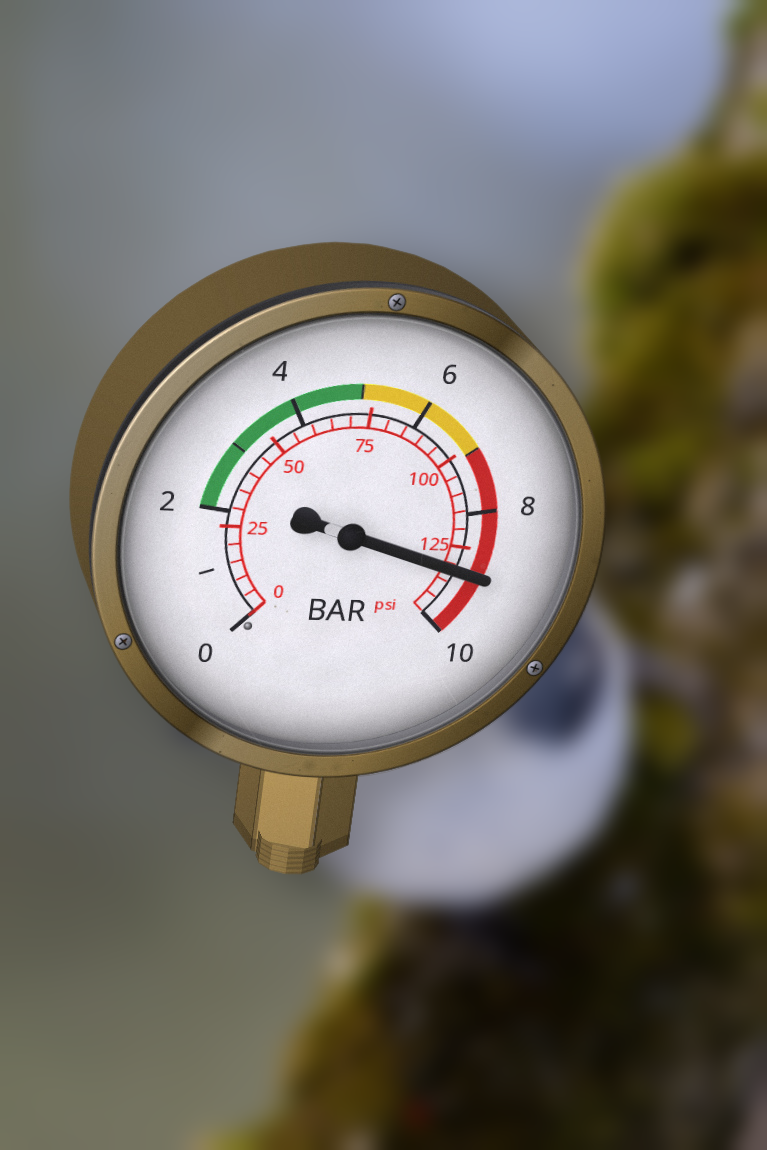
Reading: 9 bar
